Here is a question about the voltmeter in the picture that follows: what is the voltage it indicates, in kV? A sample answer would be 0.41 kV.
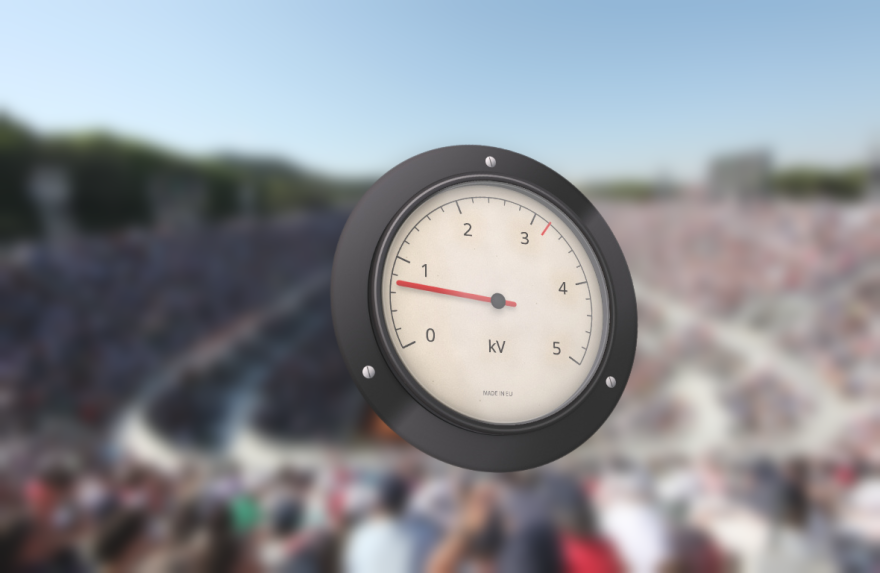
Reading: 0.7 kV
